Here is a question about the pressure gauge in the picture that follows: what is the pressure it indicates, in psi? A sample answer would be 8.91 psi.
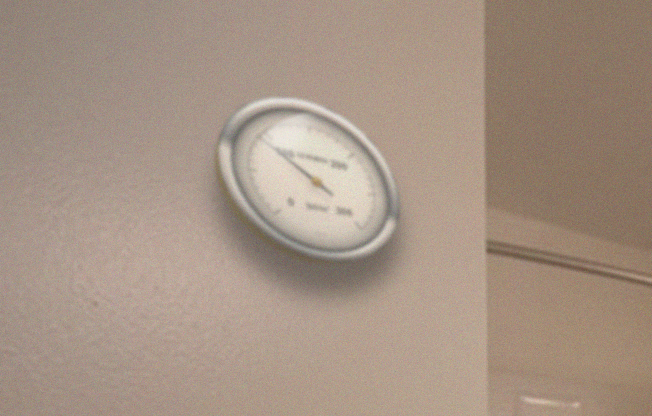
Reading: 90 psi
